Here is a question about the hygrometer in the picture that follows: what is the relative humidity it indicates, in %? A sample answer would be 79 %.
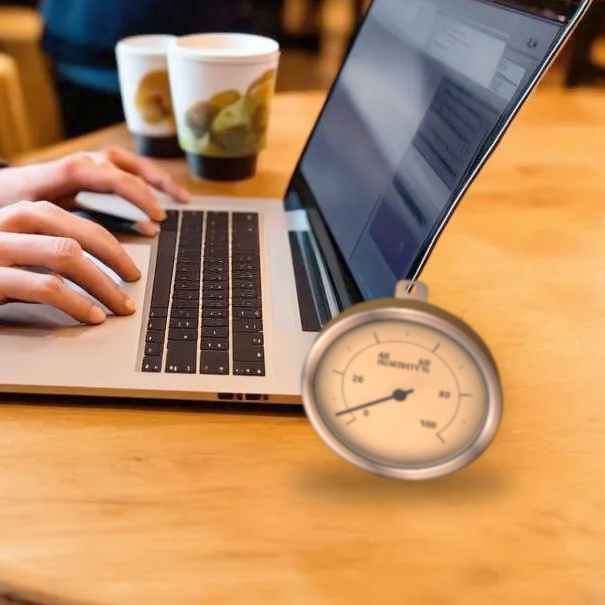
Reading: 5 %
